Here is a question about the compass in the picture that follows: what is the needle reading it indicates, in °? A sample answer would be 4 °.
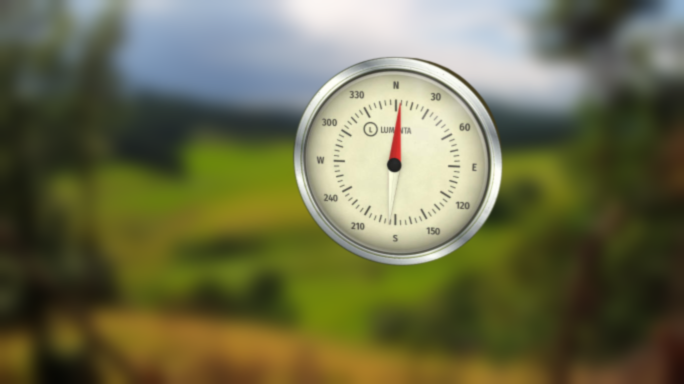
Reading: 5 °
